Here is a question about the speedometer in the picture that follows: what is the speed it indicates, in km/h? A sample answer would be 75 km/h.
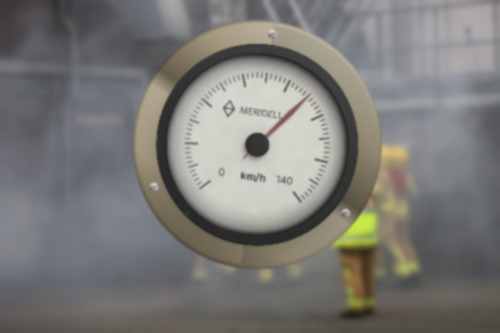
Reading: 90 km/h
